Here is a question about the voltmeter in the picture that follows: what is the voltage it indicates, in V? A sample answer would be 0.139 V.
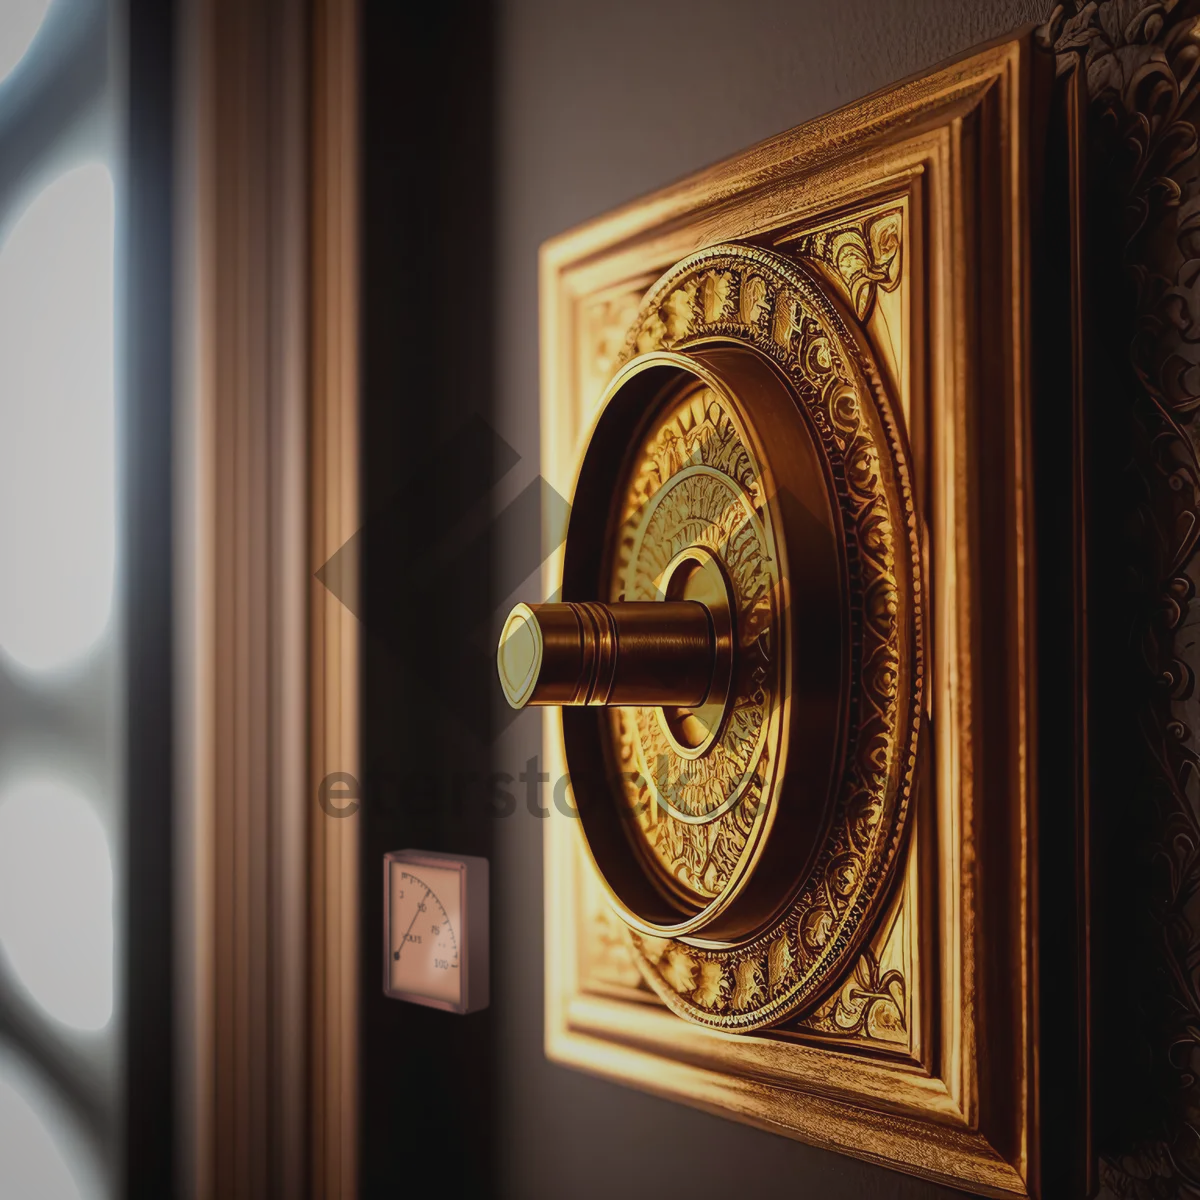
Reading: 50 V
